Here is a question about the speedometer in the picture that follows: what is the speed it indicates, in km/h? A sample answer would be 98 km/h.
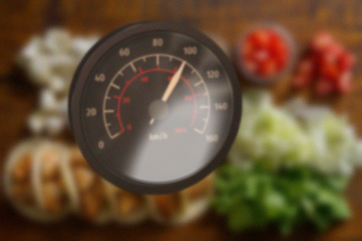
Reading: 100 km/h
